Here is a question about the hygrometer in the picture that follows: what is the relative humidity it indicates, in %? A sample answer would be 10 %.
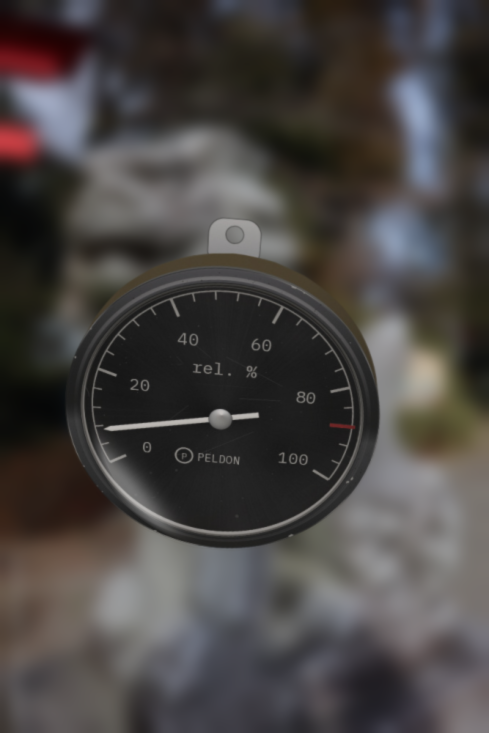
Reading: 8 %
